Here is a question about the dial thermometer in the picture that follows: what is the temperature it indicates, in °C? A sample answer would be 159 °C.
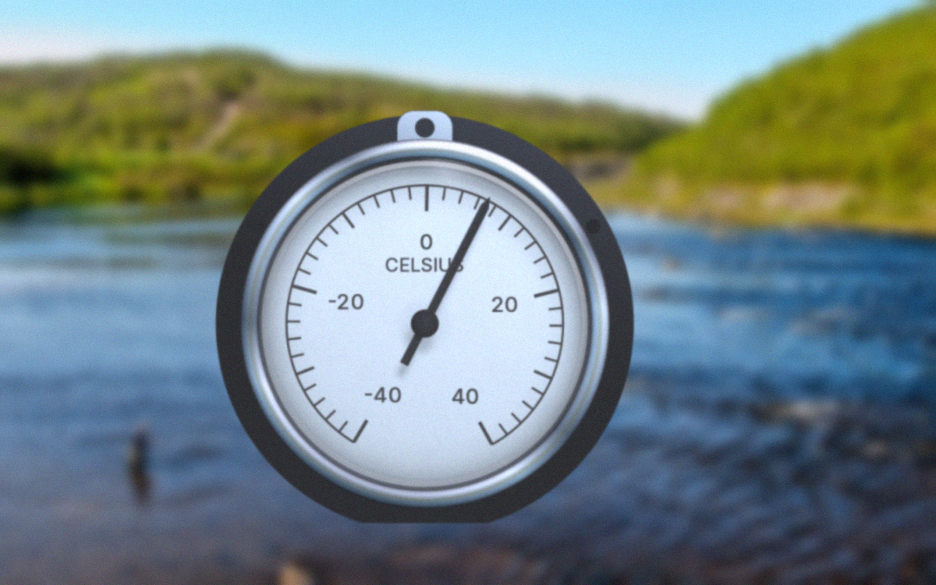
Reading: 7 °C
